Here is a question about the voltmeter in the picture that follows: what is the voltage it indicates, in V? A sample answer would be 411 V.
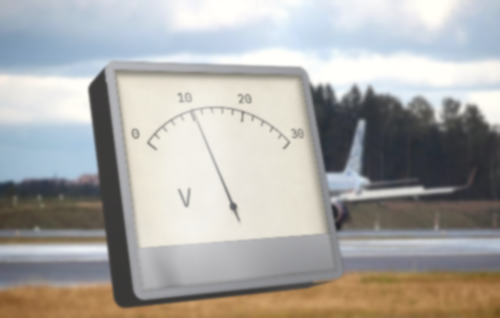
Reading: 10 V
